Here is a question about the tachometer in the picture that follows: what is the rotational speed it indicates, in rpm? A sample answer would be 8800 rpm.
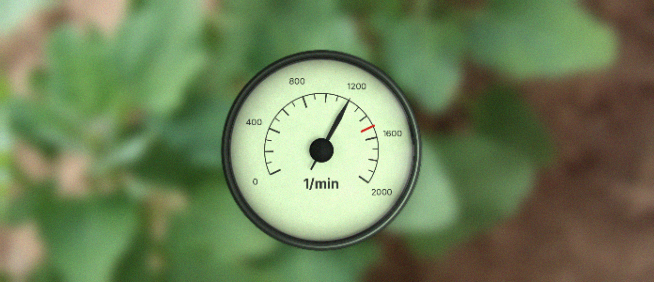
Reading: 1200 rpm
